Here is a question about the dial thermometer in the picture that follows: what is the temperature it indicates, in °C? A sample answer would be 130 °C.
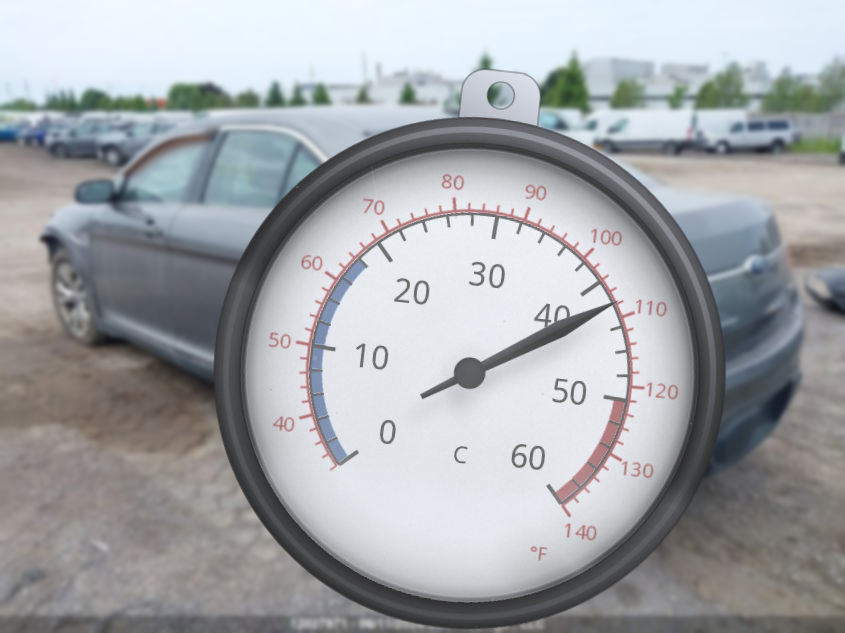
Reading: 42 °C
